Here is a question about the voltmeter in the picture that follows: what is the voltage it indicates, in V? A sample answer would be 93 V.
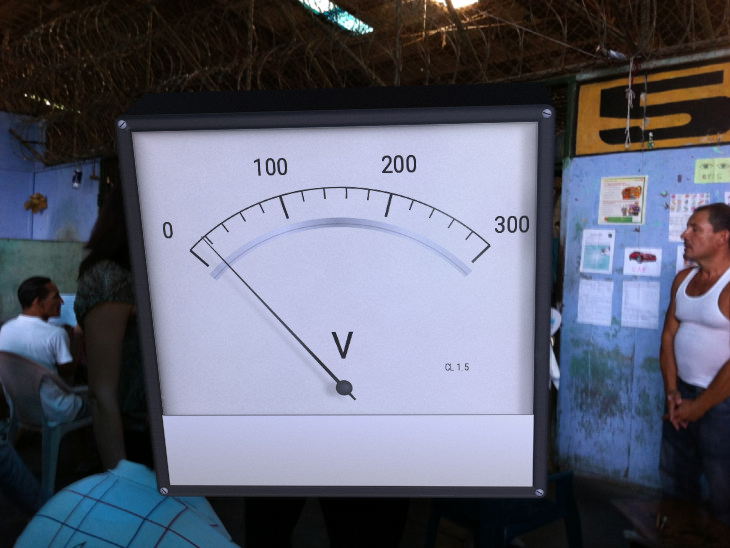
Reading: 20 V
